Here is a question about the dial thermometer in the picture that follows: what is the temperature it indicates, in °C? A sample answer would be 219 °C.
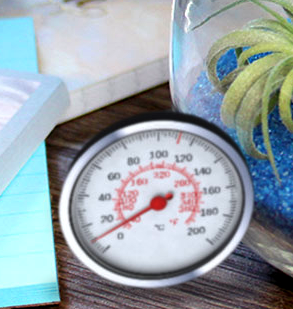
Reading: 10 °C
